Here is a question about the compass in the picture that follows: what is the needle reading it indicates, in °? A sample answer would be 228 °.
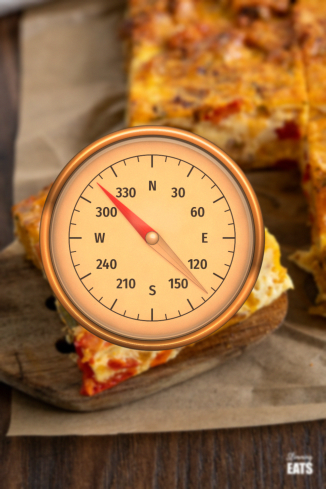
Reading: 315 °
